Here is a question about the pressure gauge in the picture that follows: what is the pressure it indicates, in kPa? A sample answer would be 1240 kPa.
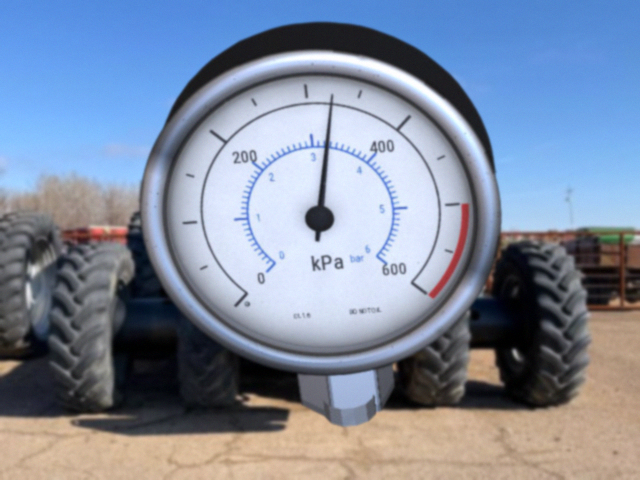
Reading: 325 kPa
